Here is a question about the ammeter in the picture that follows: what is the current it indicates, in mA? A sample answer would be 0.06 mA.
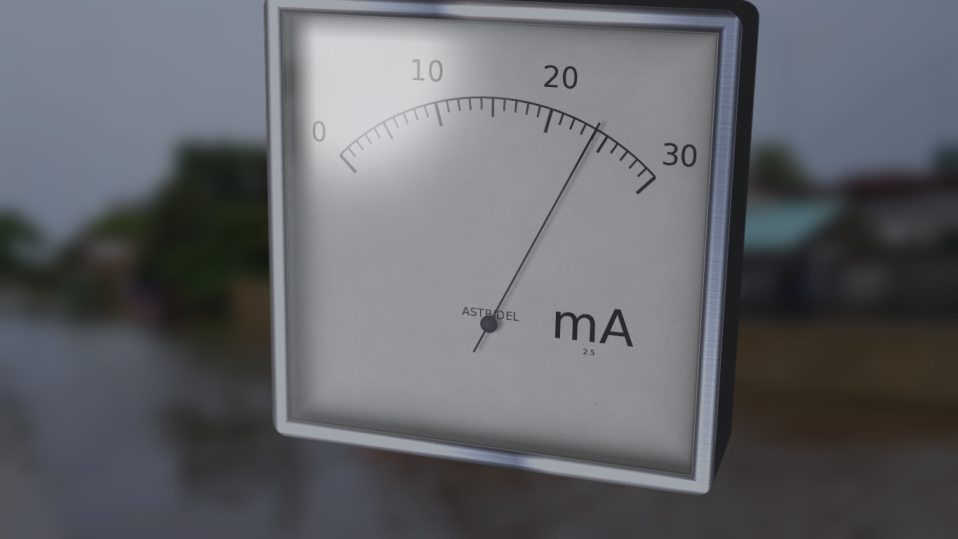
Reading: 24 mA
